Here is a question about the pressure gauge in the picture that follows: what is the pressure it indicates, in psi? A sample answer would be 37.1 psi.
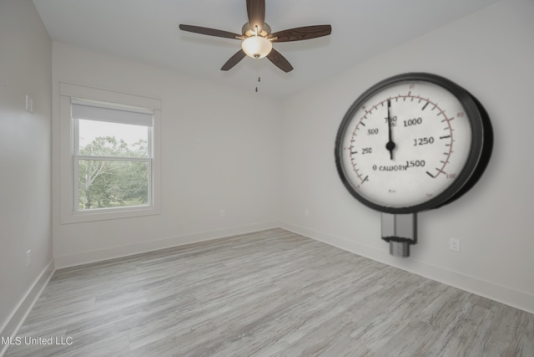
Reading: 750 psi
